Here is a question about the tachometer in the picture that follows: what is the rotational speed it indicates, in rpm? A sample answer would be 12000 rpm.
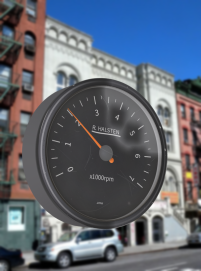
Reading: 2000 rpm
